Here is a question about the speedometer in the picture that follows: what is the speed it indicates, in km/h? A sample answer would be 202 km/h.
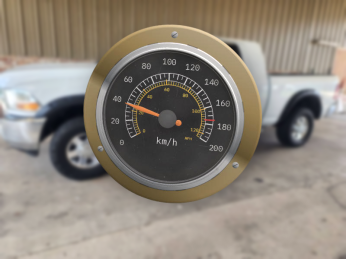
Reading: 40 km/h
